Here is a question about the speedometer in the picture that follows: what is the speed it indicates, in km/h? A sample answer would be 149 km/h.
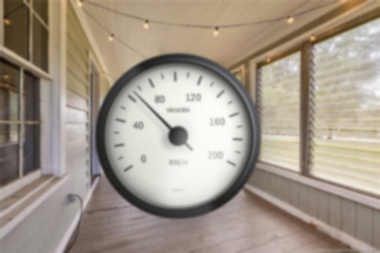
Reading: 65 km/h
